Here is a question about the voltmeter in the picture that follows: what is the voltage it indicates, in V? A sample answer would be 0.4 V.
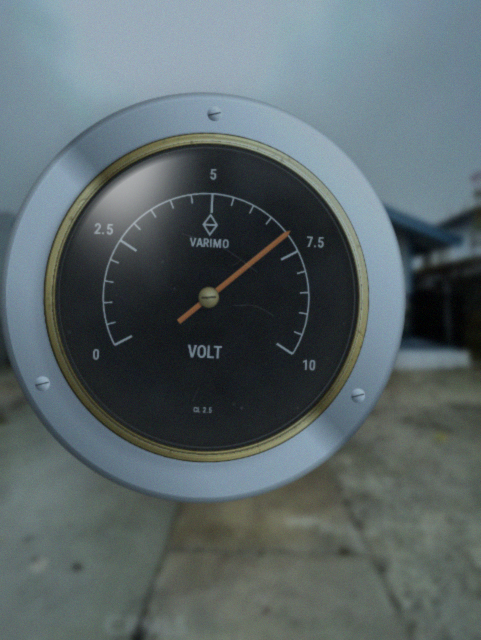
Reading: 7 V
